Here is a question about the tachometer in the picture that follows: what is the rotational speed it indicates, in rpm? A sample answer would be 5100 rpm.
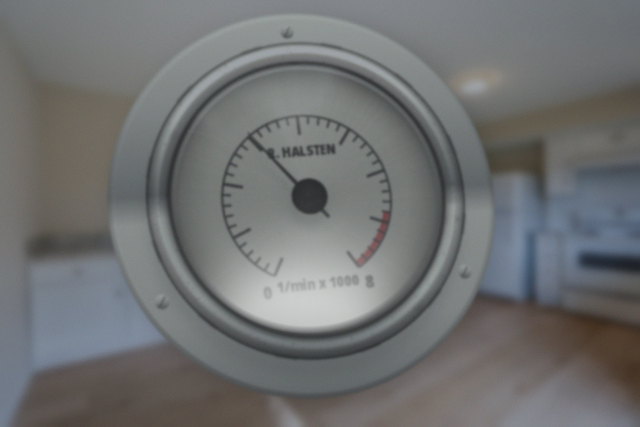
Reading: 3000 rpm
